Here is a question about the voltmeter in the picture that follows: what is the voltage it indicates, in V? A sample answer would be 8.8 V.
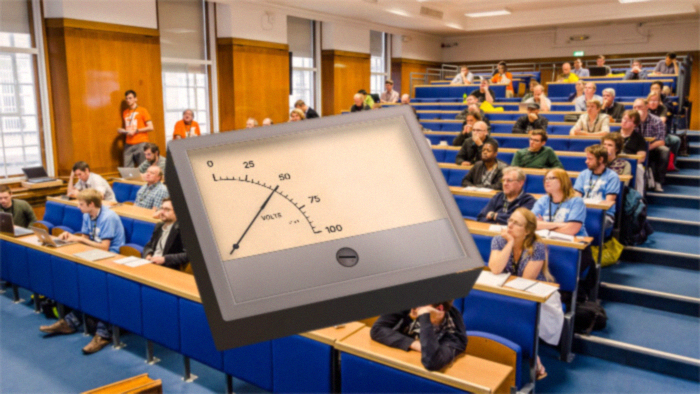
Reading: 50 V
